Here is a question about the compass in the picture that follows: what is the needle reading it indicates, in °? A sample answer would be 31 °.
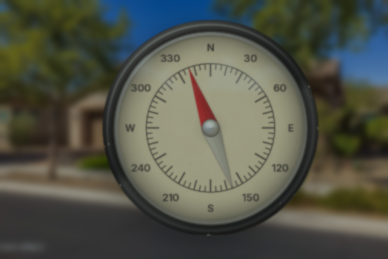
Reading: 340 °
